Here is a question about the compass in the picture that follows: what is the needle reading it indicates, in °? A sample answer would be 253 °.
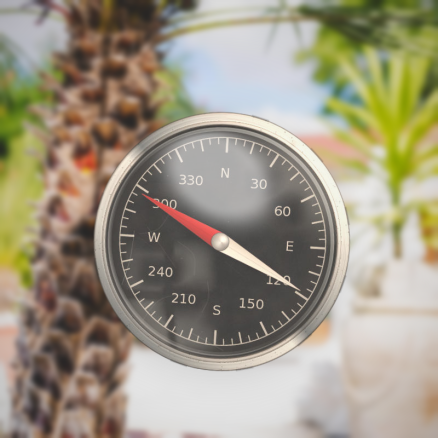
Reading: 297.5 °
